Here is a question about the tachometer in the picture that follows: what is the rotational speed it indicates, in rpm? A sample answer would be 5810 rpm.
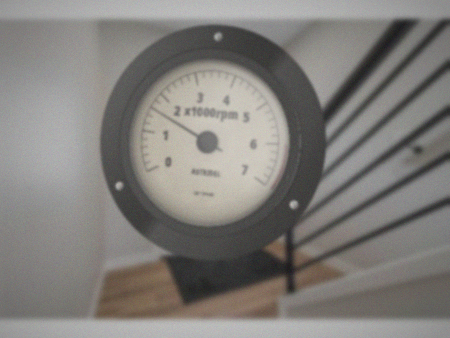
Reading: 1600 rpm
